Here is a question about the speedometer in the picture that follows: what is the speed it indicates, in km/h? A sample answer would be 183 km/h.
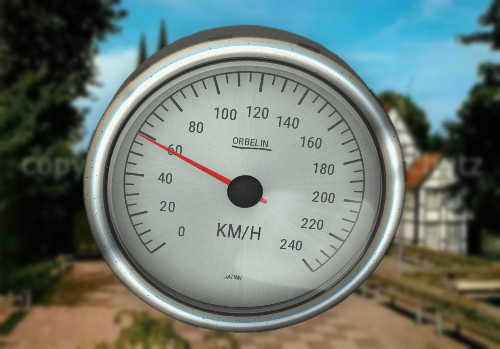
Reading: 60 km/h
